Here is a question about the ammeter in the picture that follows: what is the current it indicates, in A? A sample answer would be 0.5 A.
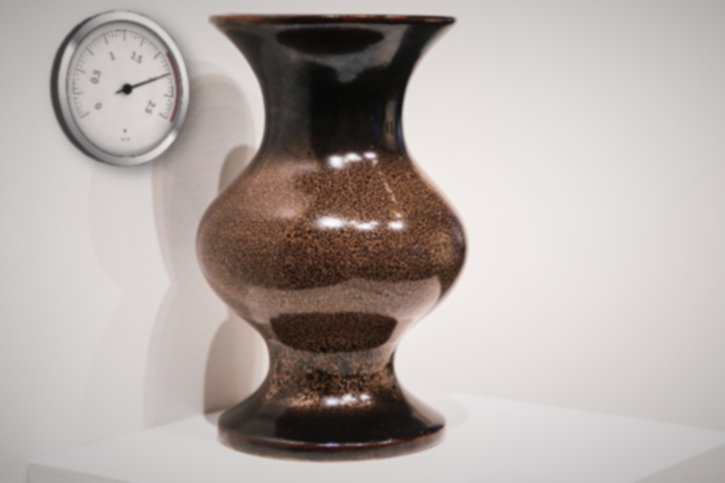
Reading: 2 A
